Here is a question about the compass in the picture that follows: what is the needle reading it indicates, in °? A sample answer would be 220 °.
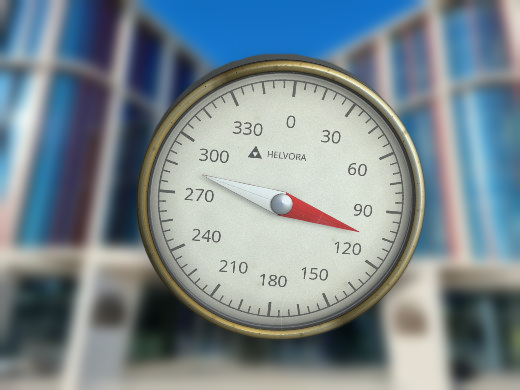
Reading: 105 °
